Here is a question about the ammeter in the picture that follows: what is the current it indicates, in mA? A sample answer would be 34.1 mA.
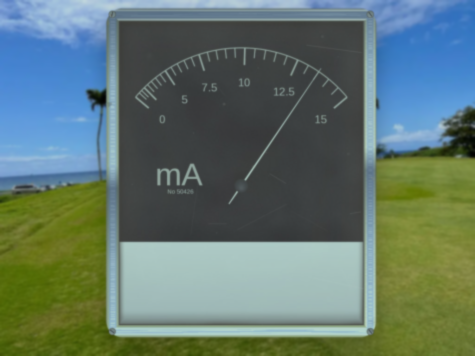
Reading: 13.5 mA
